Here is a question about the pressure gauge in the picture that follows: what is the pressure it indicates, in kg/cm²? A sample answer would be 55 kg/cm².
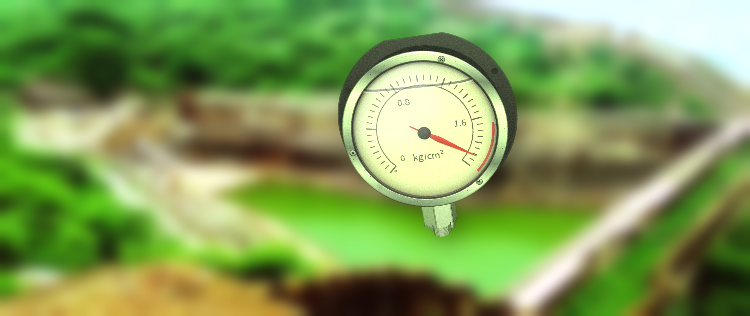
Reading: 1.9 kg/cm²
